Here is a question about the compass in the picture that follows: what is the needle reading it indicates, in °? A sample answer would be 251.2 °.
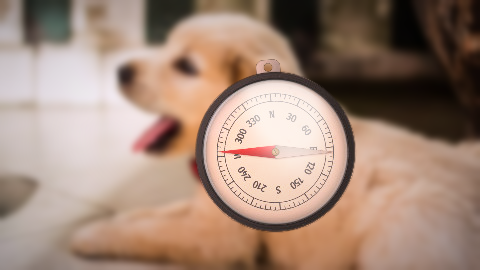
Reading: 275 °
